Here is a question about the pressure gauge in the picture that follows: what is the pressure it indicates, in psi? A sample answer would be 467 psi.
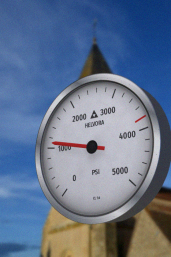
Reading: 1100 psi
